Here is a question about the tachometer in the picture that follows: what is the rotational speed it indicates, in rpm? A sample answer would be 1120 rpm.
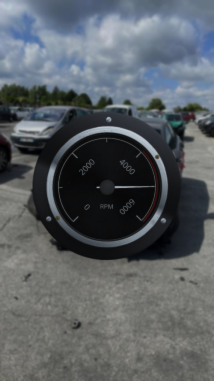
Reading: 5000 rpm
